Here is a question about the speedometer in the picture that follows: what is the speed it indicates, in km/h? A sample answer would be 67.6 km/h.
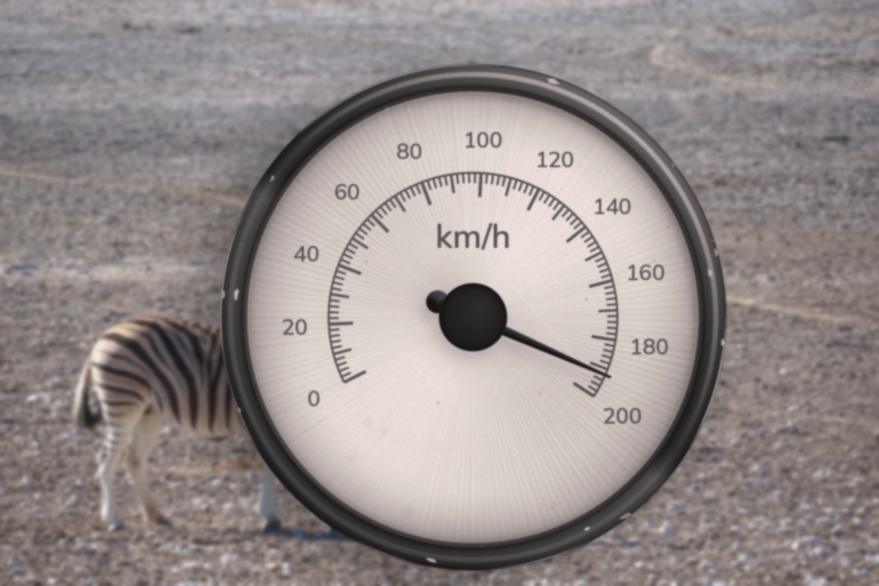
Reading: 192 km/h
